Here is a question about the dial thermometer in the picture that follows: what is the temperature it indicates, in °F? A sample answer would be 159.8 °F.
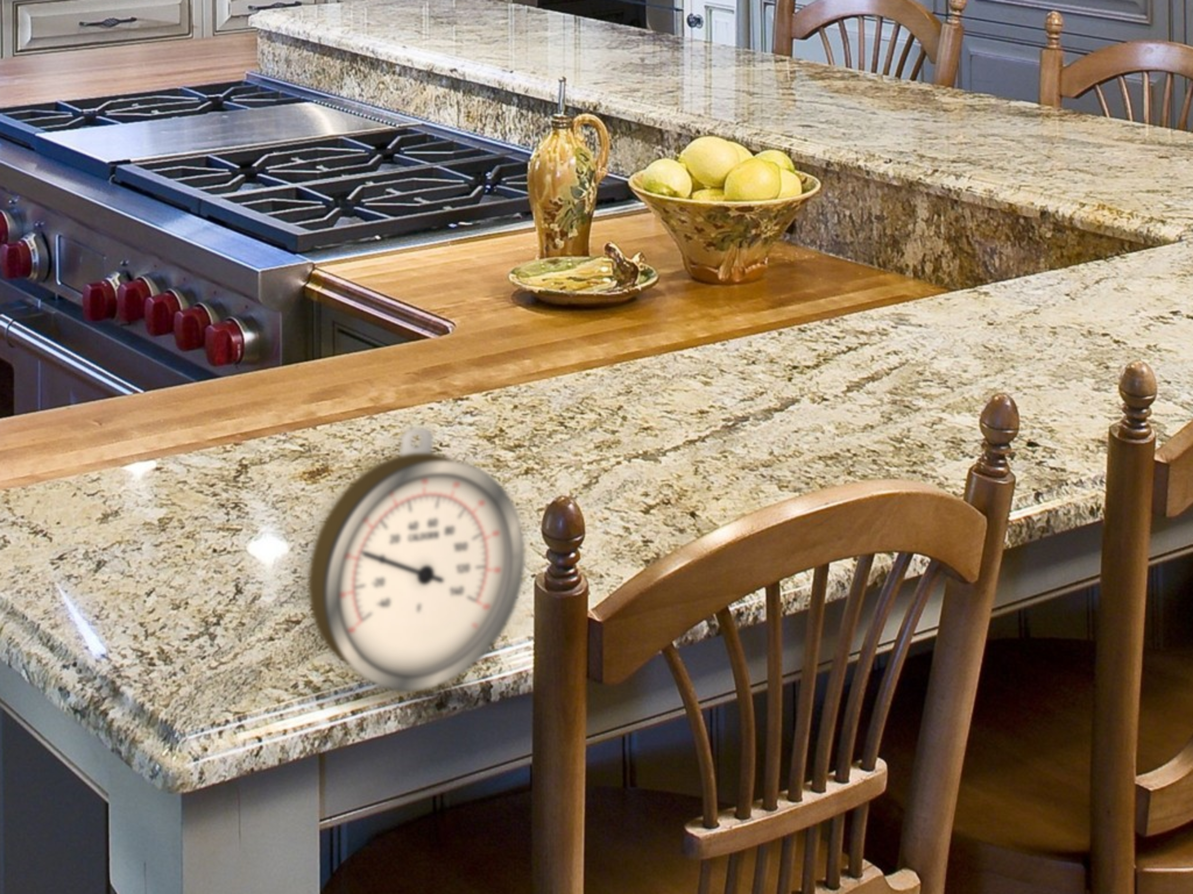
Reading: 0 °F
